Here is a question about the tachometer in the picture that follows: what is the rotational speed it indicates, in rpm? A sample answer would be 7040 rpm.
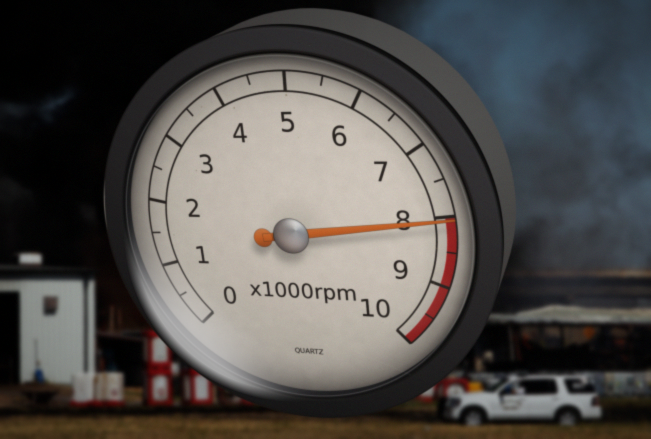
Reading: 8000 rpm
